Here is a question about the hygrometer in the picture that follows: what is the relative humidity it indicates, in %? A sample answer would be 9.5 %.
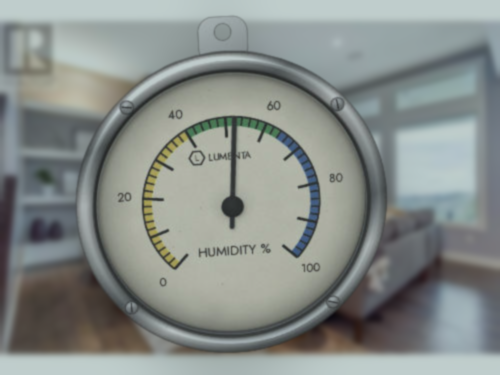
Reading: 52 %
